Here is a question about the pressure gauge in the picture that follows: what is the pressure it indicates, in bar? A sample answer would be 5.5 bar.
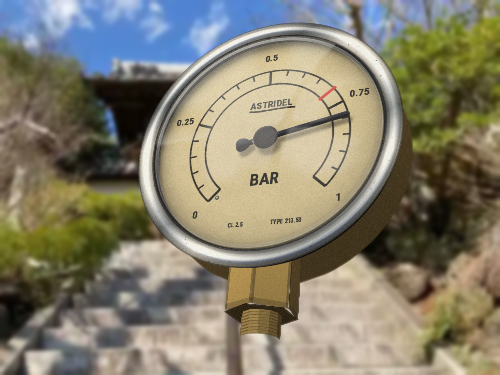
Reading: 0.8 bar
